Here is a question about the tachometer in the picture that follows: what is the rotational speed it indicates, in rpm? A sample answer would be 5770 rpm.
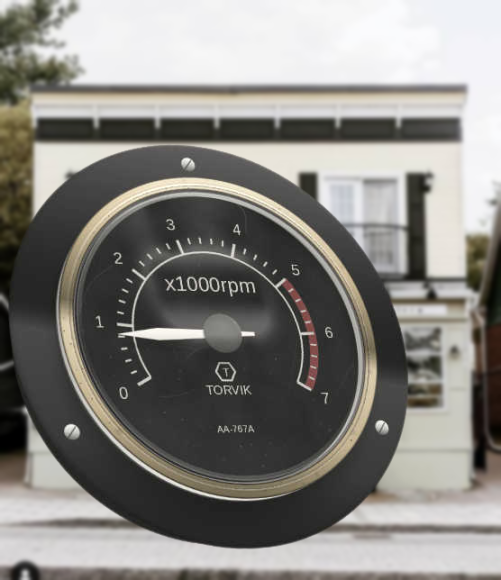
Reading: 800 rpm
